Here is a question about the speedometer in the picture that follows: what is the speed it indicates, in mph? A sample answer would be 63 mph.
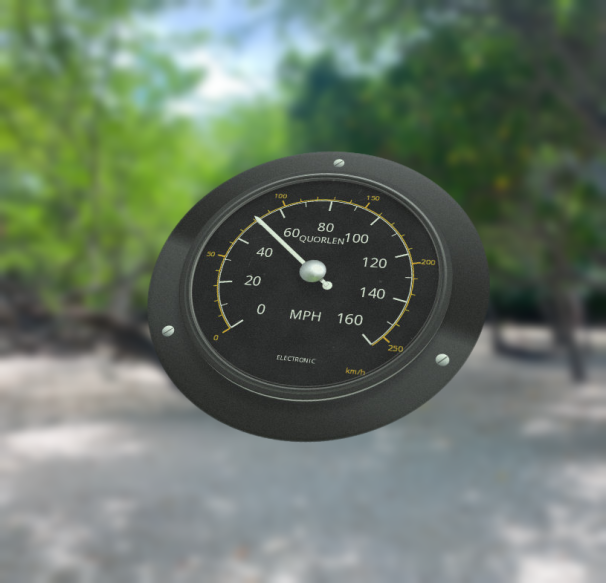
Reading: 50 mph
